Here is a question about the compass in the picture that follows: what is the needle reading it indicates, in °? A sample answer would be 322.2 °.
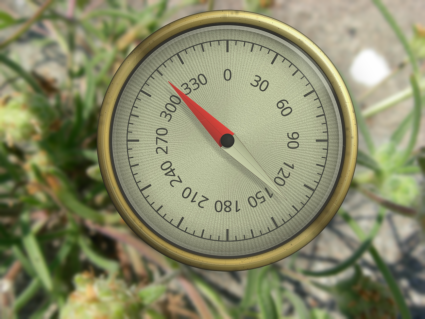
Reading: 315 °
